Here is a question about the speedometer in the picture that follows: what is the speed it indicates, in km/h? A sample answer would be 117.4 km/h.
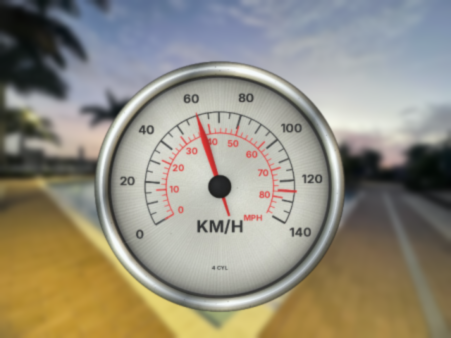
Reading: 60 km/h
